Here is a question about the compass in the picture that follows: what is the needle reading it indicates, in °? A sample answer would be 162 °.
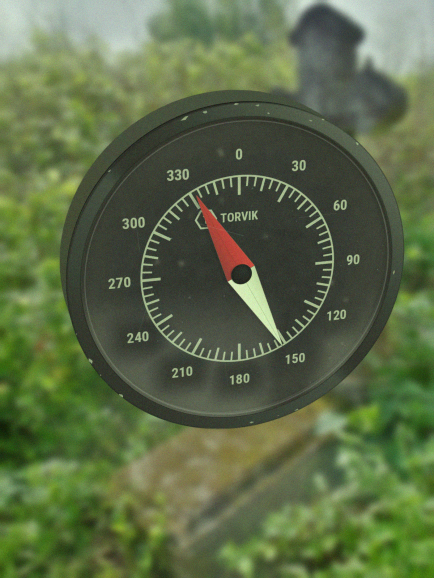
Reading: 332.5 °
